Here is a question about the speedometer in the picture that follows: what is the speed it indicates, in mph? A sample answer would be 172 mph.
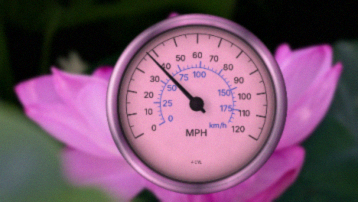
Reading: 37.5 mph
